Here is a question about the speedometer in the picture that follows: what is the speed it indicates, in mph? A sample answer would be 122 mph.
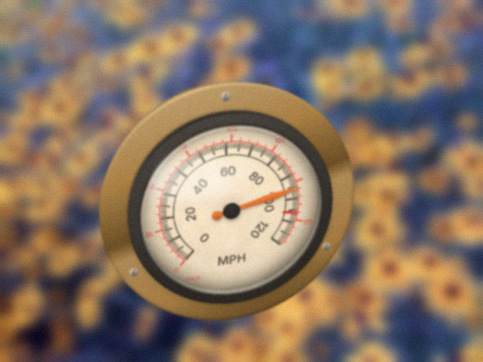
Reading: 95 mph
